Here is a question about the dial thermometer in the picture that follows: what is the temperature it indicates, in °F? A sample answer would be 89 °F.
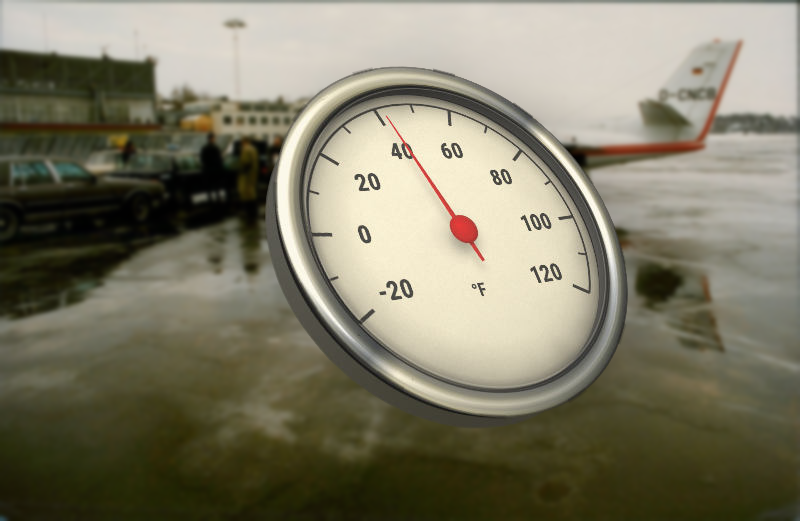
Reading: 40 °F
